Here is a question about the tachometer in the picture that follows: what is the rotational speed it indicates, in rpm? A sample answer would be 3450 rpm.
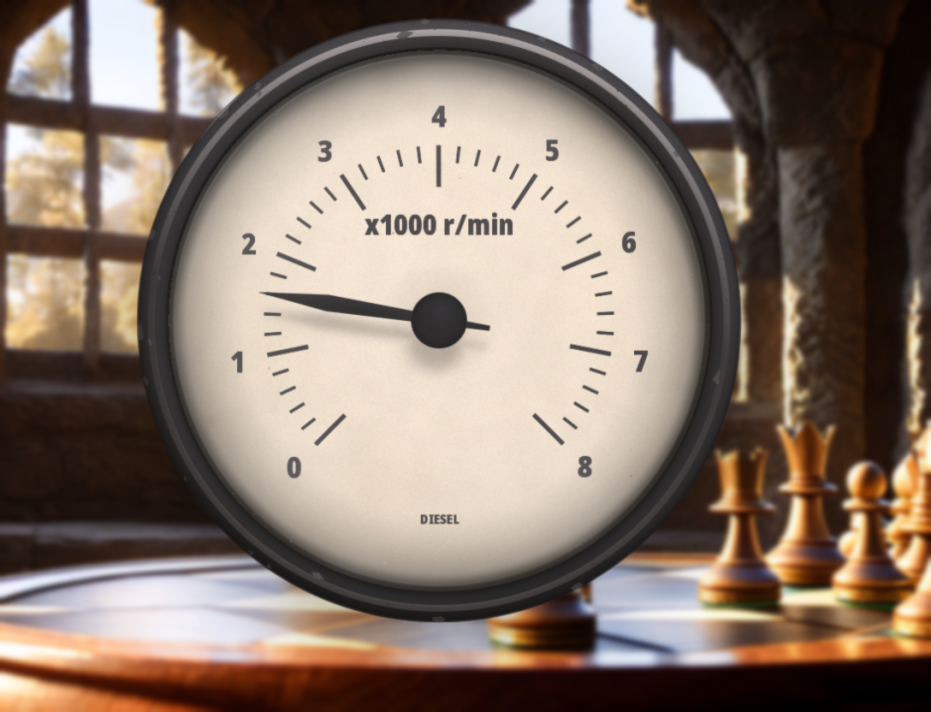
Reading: 1600 rpm
